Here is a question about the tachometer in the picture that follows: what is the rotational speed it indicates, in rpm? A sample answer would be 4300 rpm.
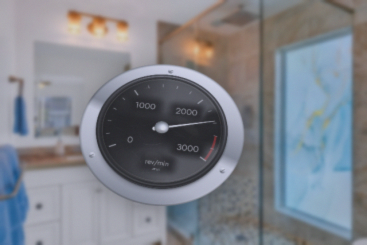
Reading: 2400 rpm
